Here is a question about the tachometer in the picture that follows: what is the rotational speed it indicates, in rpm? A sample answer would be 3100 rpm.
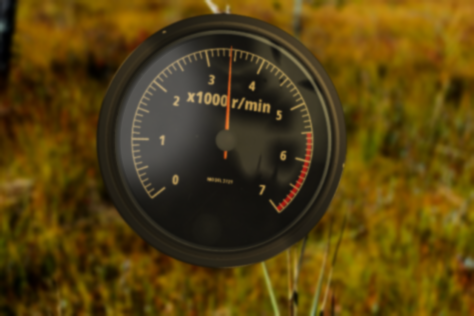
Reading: 3400 rpm
